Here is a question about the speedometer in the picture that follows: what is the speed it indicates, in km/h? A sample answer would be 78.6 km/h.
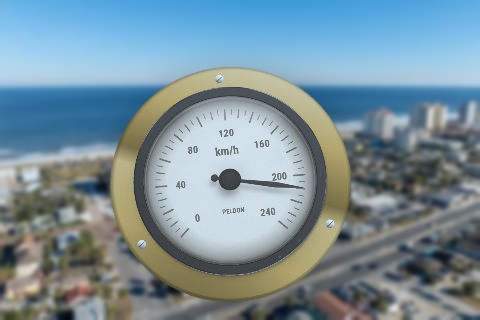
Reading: 210 km/h
